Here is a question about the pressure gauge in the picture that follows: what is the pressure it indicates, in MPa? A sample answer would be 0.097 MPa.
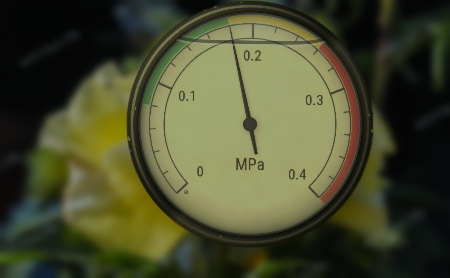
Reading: 0.18 MPa
